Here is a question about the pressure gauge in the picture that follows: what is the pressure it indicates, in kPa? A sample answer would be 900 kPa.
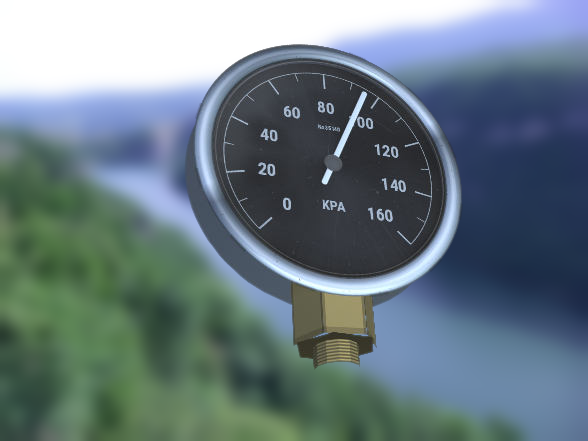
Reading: 95 kPa
